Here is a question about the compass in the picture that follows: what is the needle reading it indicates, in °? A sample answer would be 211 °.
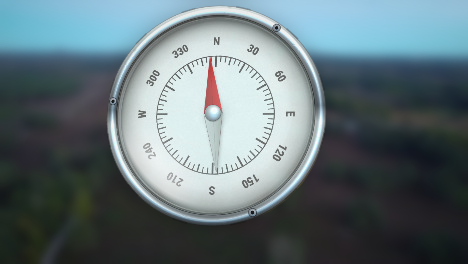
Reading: 355 °
